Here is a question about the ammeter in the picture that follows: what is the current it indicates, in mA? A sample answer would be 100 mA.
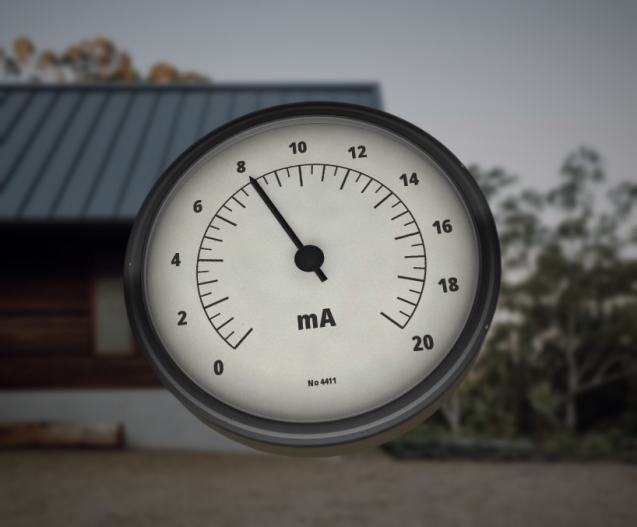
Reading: 8 mA
